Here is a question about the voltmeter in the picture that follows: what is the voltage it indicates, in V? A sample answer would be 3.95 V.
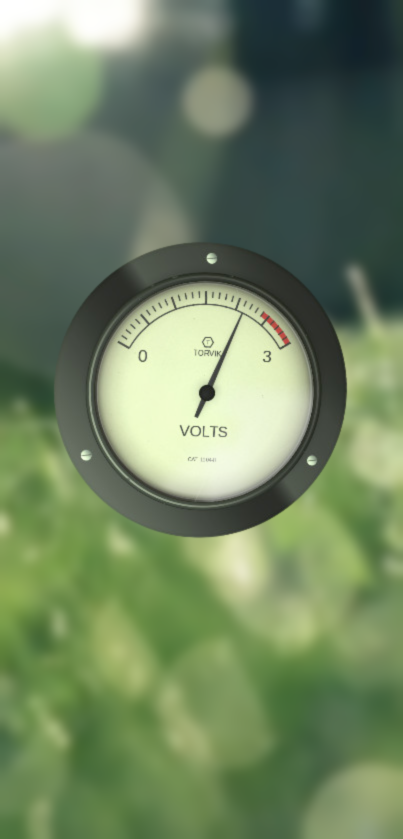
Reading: 2.1 V
